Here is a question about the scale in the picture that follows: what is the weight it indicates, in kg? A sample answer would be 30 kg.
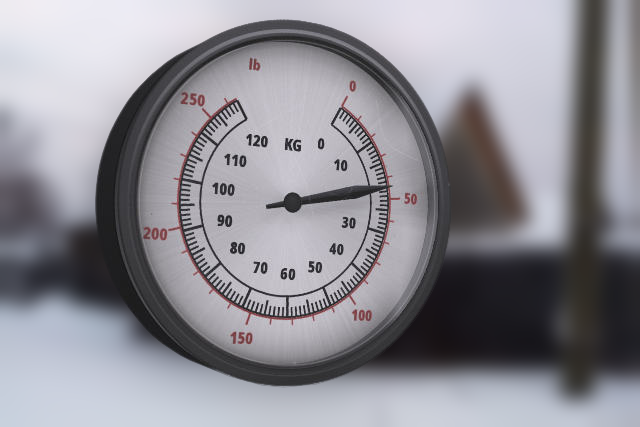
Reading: 20 kg
